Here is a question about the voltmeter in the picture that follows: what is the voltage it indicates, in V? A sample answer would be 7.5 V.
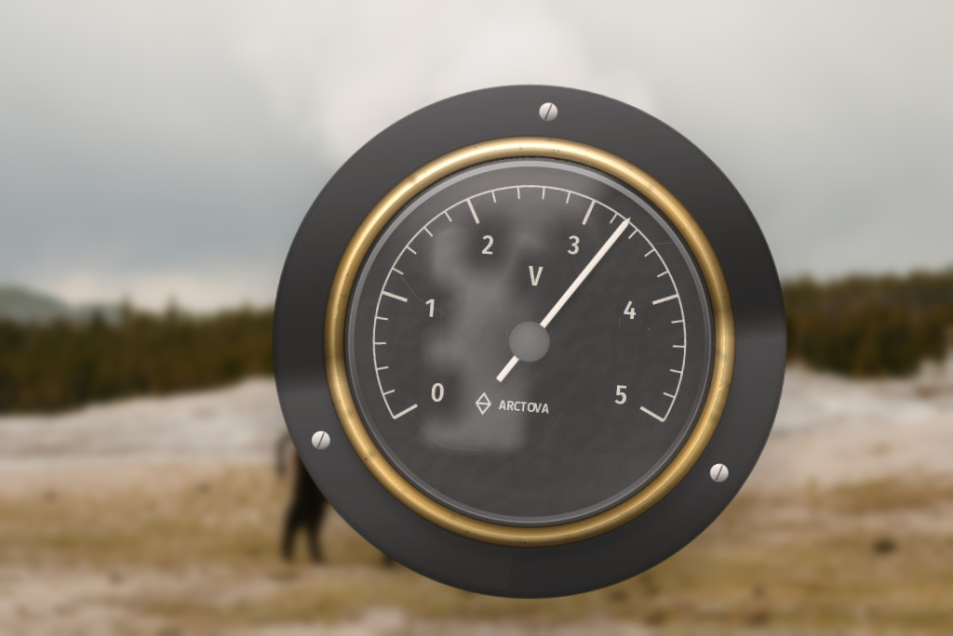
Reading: 3.3 V
